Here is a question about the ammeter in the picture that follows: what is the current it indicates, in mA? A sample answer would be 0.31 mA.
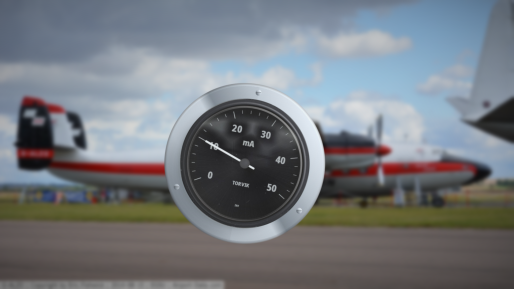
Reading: 10 mA
